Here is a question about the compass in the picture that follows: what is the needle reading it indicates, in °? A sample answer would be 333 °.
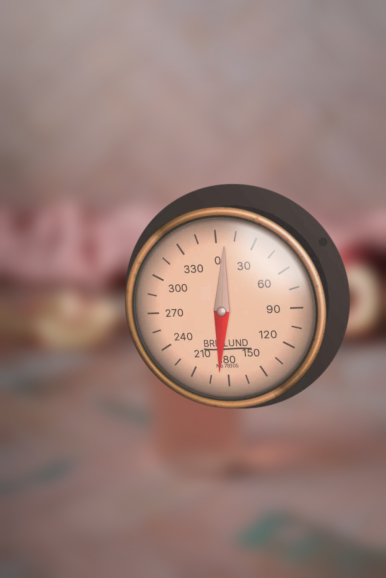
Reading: 187.5 °
